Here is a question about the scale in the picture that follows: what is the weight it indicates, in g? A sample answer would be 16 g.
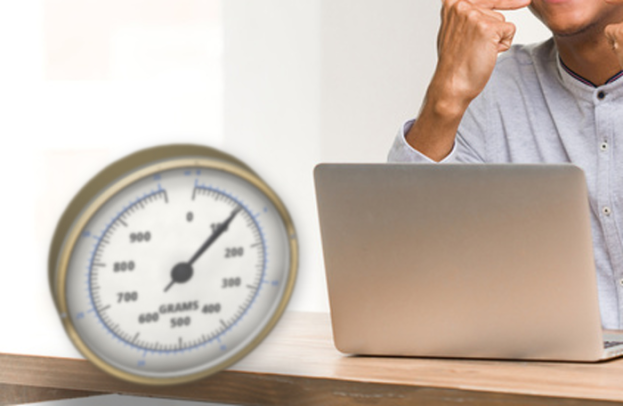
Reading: 100 g
